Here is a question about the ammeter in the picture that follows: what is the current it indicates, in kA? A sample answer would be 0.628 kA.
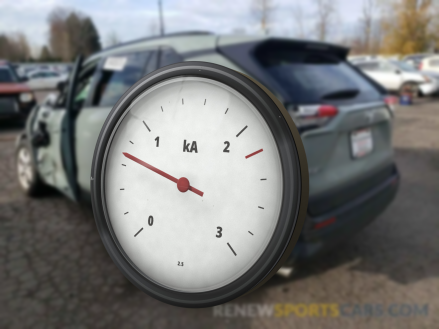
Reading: 0.7 kA
